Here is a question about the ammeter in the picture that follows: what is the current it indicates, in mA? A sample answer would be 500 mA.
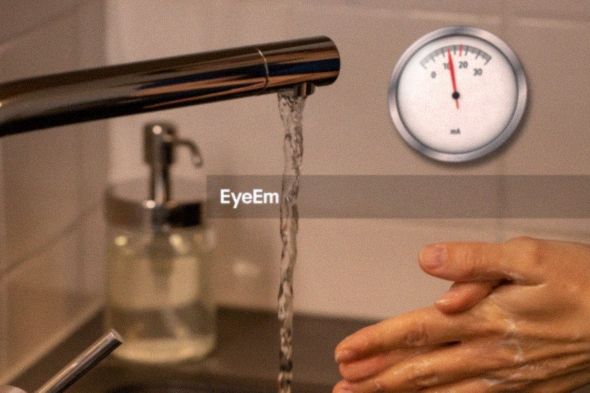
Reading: 12.5 mA
